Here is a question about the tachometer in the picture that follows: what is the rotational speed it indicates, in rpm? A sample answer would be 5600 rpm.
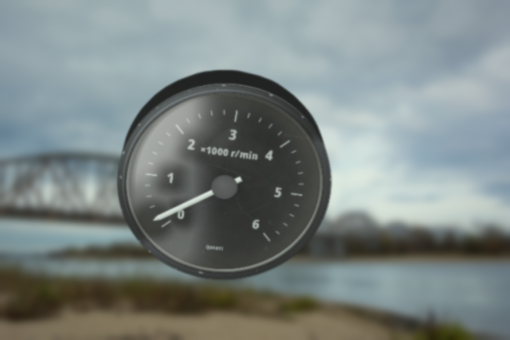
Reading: 200 rpm
